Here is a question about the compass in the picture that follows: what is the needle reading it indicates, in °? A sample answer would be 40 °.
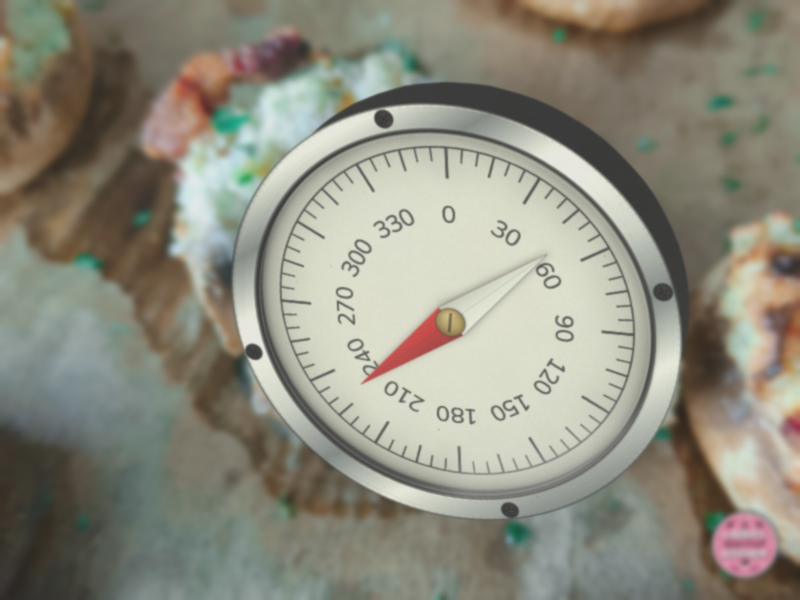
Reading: 230 °
